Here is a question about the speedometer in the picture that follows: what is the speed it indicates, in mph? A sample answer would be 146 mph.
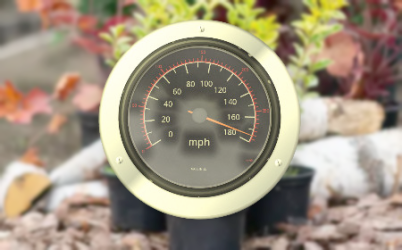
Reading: 175 mph
